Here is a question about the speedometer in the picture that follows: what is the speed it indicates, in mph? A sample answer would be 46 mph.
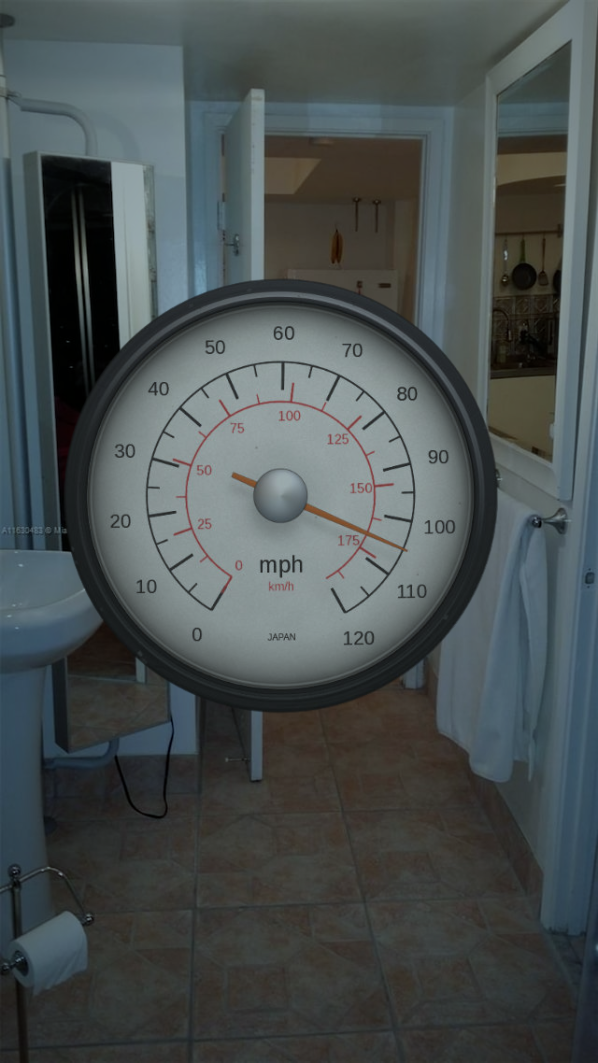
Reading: 105 mph
